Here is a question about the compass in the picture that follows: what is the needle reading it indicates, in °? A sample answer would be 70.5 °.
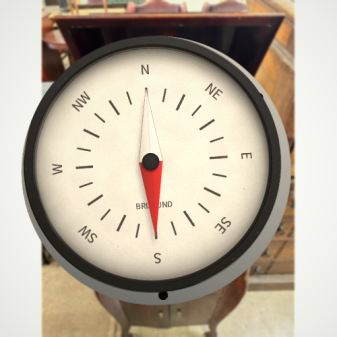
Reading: 180 °
